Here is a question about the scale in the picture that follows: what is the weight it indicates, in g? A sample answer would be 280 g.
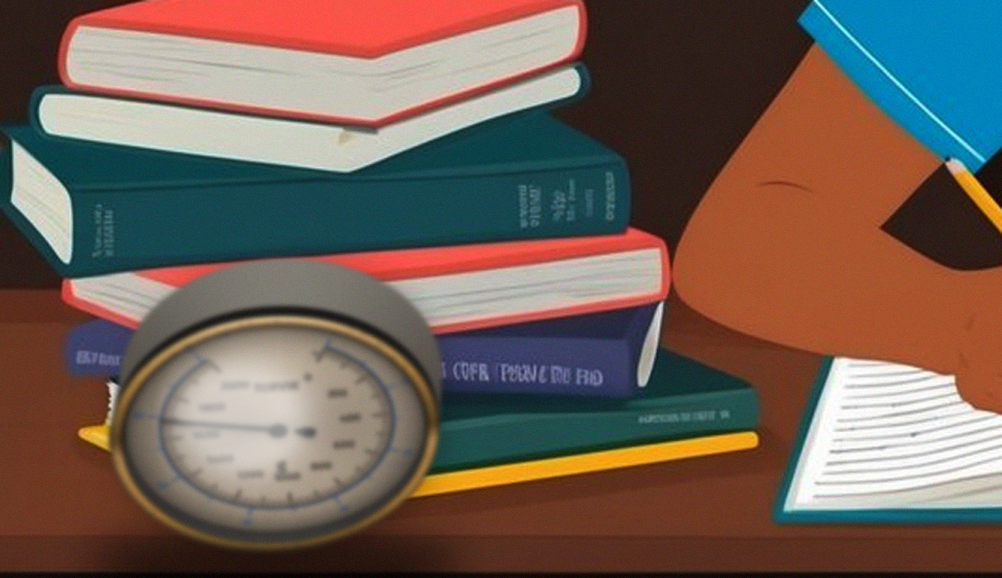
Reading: 1700 g
